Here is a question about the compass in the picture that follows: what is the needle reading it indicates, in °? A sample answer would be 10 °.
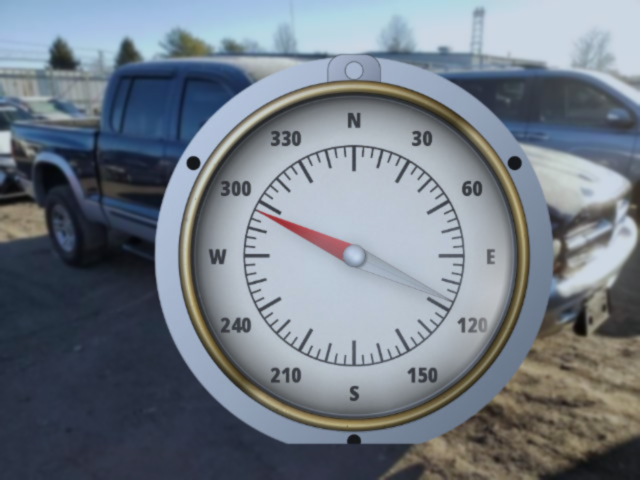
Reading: 295 °
